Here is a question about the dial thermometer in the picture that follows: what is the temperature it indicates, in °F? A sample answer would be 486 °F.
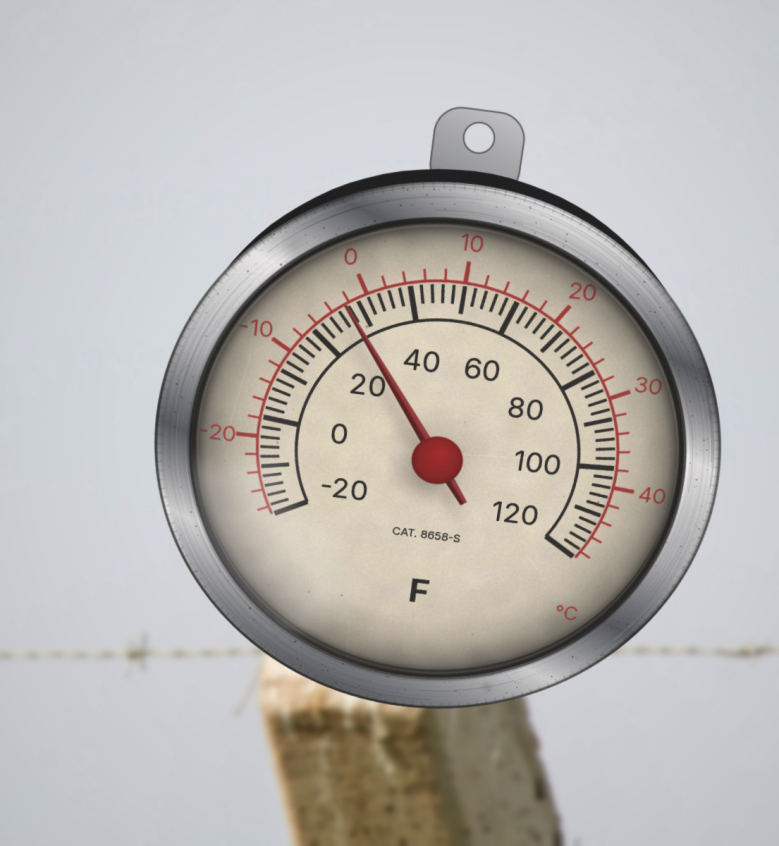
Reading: 28 °F
